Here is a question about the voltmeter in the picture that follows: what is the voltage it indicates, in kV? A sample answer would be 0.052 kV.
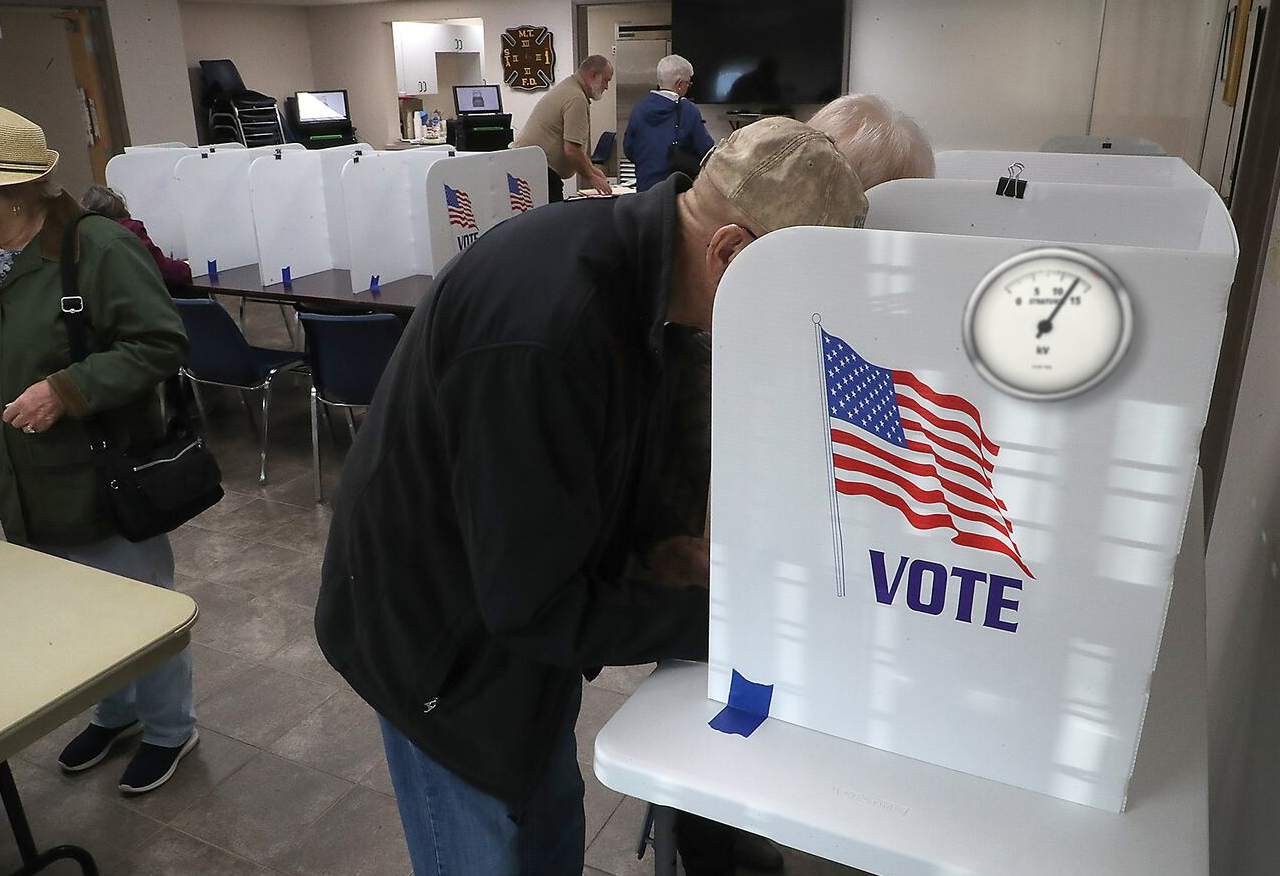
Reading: 12.5 kV
